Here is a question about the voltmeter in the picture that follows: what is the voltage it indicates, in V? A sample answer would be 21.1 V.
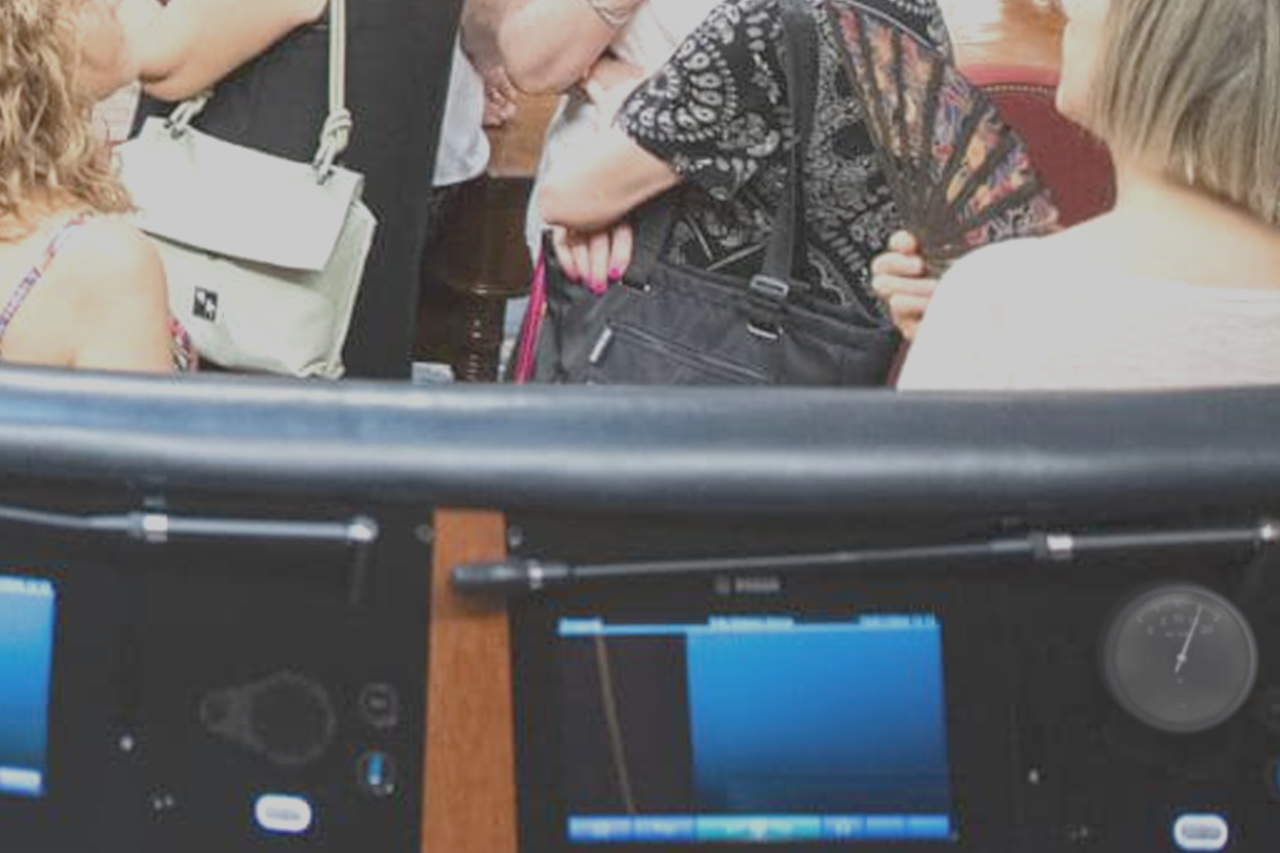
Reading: 15 V
